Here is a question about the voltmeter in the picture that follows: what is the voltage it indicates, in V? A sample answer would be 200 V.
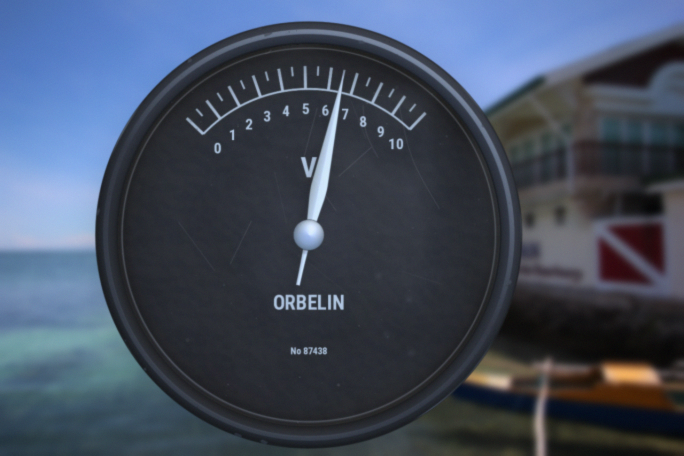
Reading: 6.5 V
